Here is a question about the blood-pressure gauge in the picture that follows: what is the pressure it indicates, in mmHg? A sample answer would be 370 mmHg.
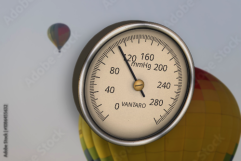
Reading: 110 mmHg
